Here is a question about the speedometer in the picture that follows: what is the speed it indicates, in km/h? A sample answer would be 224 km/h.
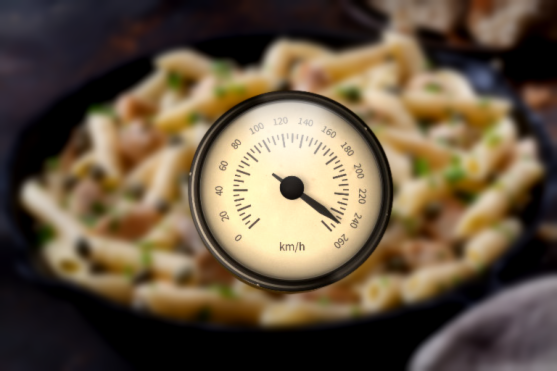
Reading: 250 km/h
